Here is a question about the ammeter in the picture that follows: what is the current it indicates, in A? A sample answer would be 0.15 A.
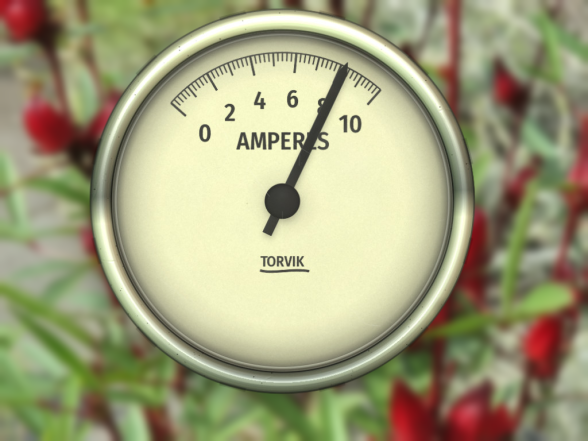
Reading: 8.2 A
